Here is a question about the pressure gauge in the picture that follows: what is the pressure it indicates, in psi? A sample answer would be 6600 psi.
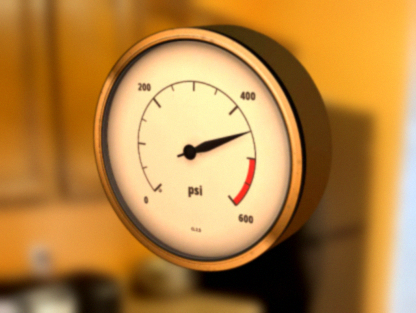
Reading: 450 psi
